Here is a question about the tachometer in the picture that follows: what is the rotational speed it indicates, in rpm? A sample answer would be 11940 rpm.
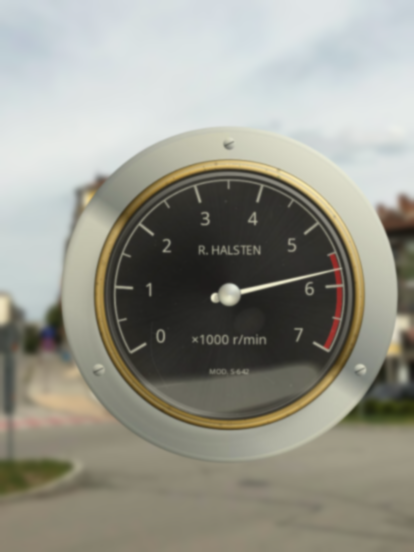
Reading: 5750 rpm
